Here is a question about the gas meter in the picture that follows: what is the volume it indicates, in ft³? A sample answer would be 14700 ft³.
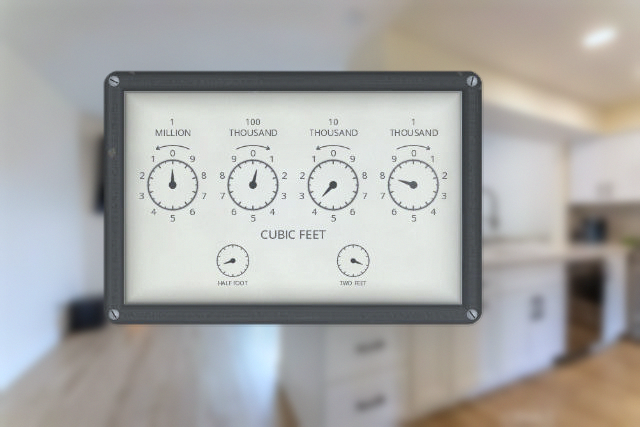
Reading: 3800 ft³
